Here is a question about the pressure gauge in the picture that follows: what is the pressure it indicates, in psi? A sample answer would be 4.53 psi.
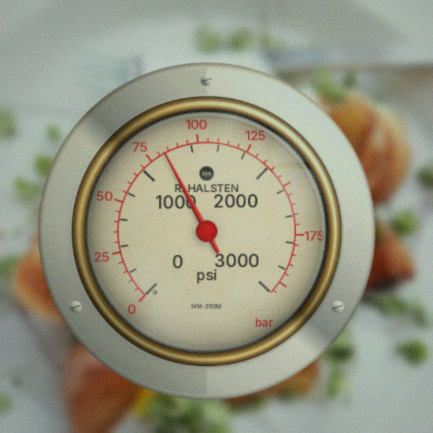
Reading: 1200 psi
